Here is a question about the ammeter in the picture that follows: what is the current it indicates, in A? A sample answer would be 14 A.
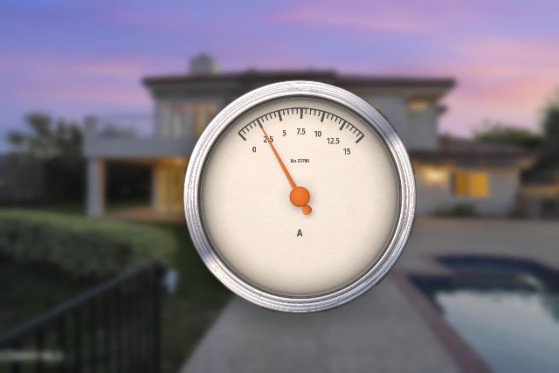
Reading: 2.5 A
